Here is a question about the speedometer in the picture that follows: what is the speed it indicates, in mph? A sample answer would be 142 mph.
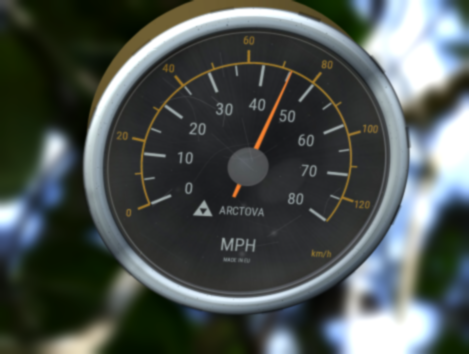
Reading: 45 mph
